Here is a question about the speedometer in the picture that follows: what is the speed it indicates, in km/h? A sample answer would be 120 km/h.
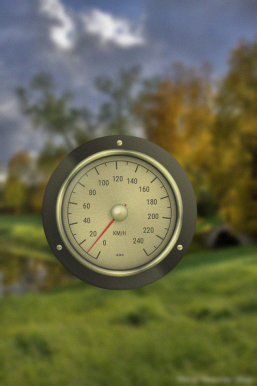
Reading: 10 km/h
